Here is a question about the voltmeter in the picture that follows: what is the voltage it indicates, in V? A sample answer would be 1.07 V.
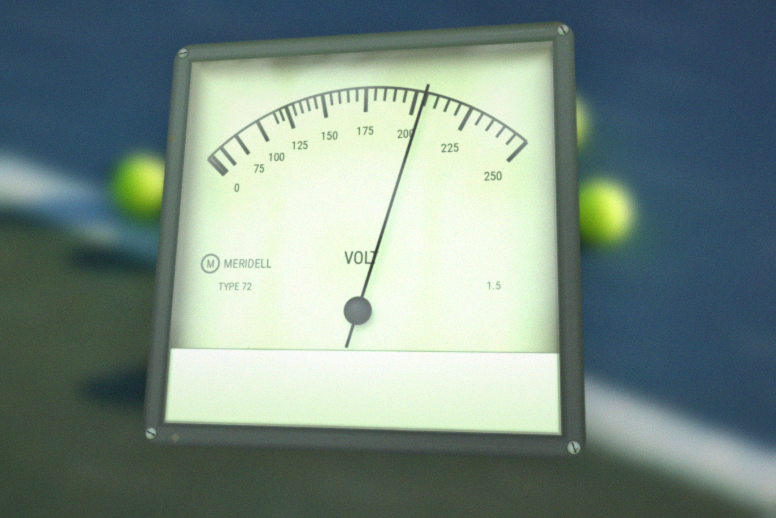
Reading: 205 V
